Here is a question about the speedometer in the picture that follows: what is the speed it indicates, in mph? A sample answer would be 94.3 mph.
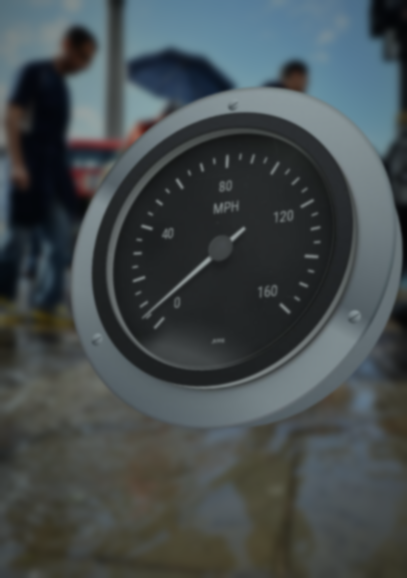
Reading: 5 mph
